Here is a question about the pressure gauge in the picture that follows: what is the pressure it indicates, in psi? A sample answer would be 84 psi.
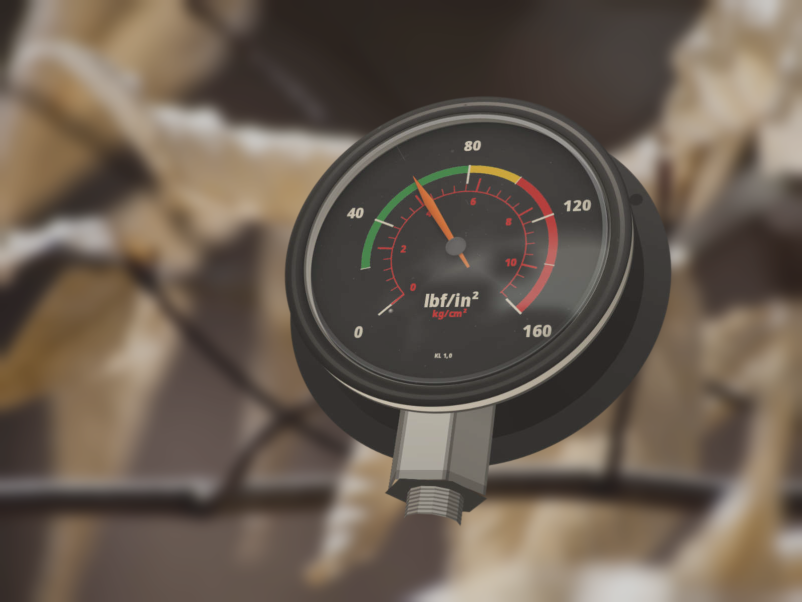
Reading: 60 psi
